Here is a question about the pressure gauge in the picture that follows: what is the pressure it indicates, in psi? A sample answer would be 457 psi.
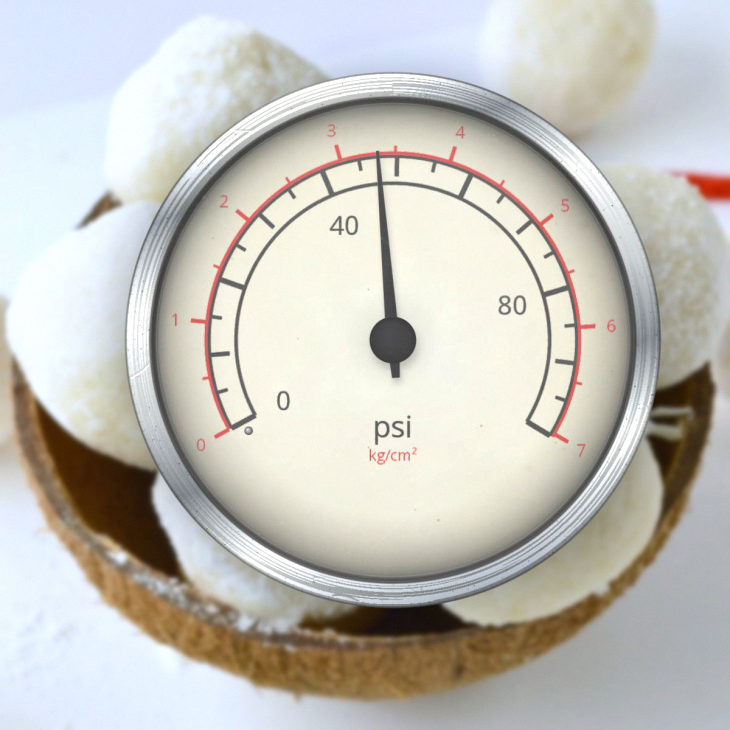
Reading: 47.5 psi
